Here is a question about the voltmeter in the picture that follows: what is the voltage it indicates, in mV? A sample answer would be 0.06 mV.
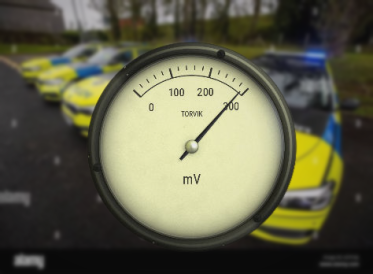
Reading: 290 mV
